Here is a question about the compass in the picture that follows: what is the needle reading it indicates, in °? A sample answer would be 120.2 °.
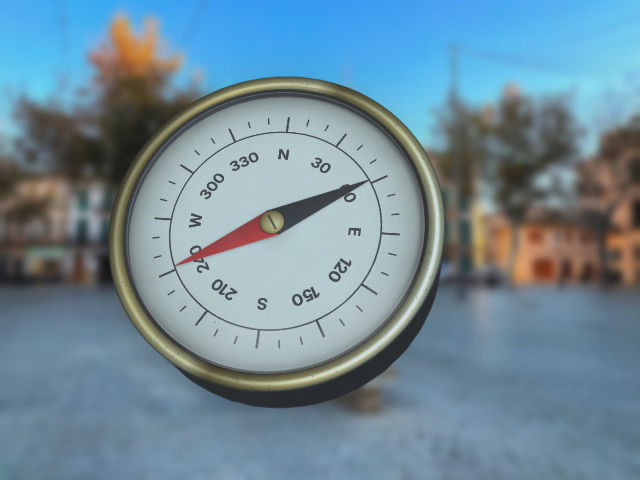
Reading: 240 °
